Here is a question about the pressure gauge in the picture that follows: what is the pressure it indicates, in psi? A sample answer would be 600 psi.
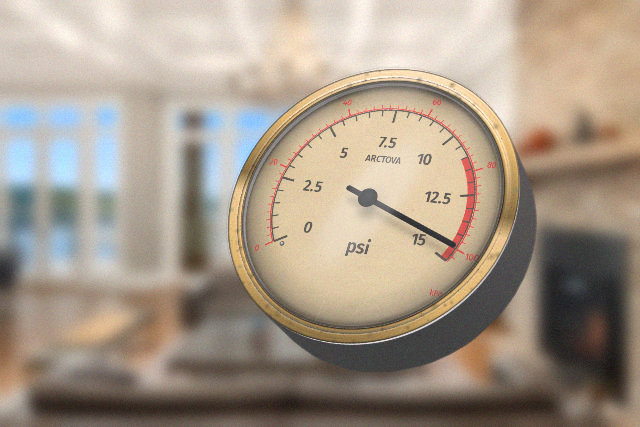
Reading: 14.5 psi
